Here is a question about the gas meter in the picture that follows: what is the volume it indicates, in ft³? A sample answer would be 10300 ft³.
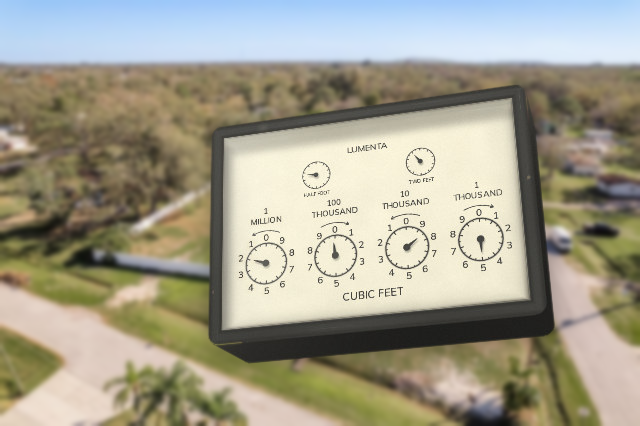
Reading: 198500 ft³
